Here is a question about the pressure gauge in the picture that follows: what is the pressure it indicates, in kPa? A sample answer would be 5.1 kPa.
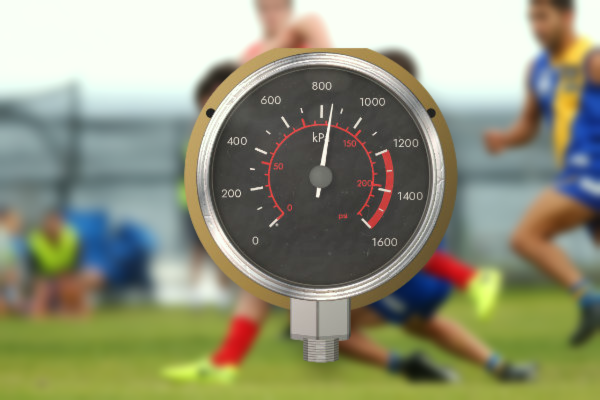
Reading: 850 kPa
